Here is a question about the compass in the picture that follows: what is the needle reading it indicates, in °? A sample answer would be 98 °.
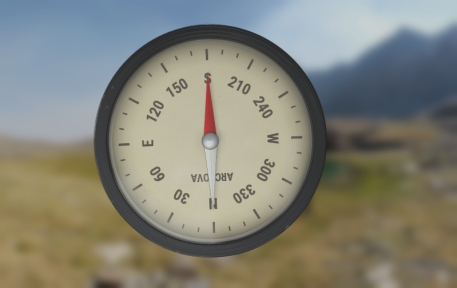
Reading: 180 °
